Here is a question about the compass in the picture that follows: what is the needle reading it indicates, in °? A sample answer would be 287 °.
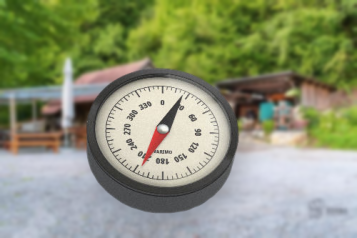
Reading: 205 °
